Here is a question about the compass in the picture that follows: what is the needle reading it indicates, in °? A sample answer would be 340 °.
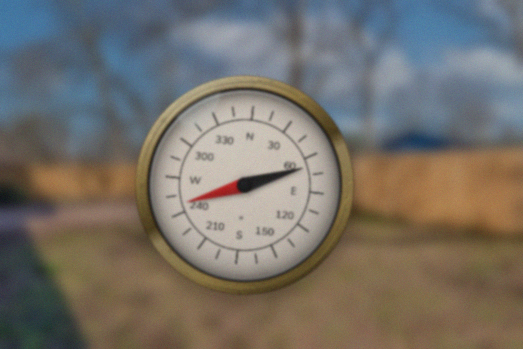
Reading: 247.5 °
